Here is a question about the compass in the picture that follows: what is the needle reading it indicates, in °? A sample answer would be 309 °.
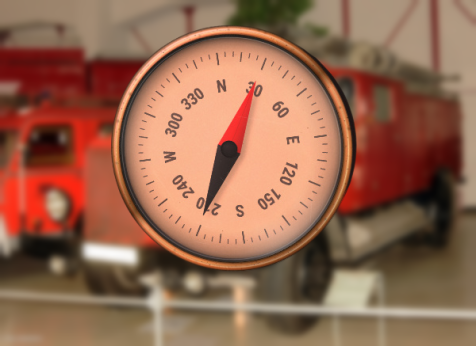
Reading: 30 °
